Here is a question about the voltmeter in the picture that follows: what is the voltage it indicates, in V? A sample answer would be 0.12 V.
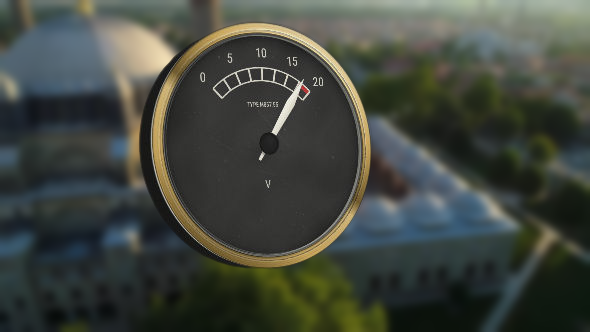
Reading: 17.5 V
